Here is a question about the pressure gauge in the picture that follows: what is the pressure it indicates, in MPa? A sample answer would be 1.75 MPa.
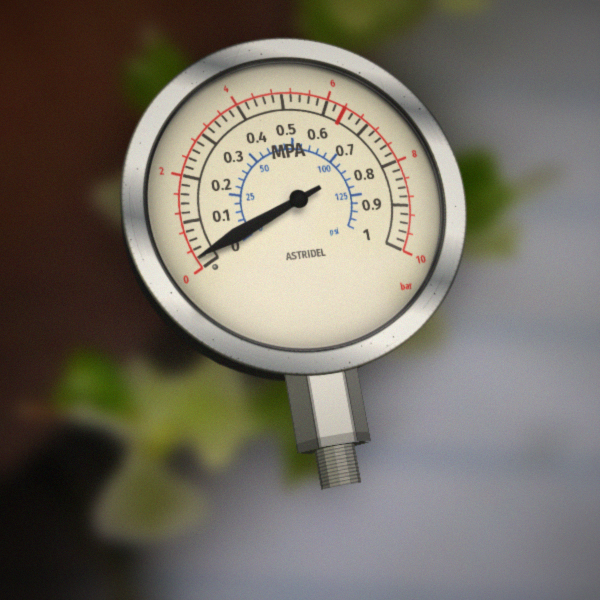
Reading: 0.02 MPa
